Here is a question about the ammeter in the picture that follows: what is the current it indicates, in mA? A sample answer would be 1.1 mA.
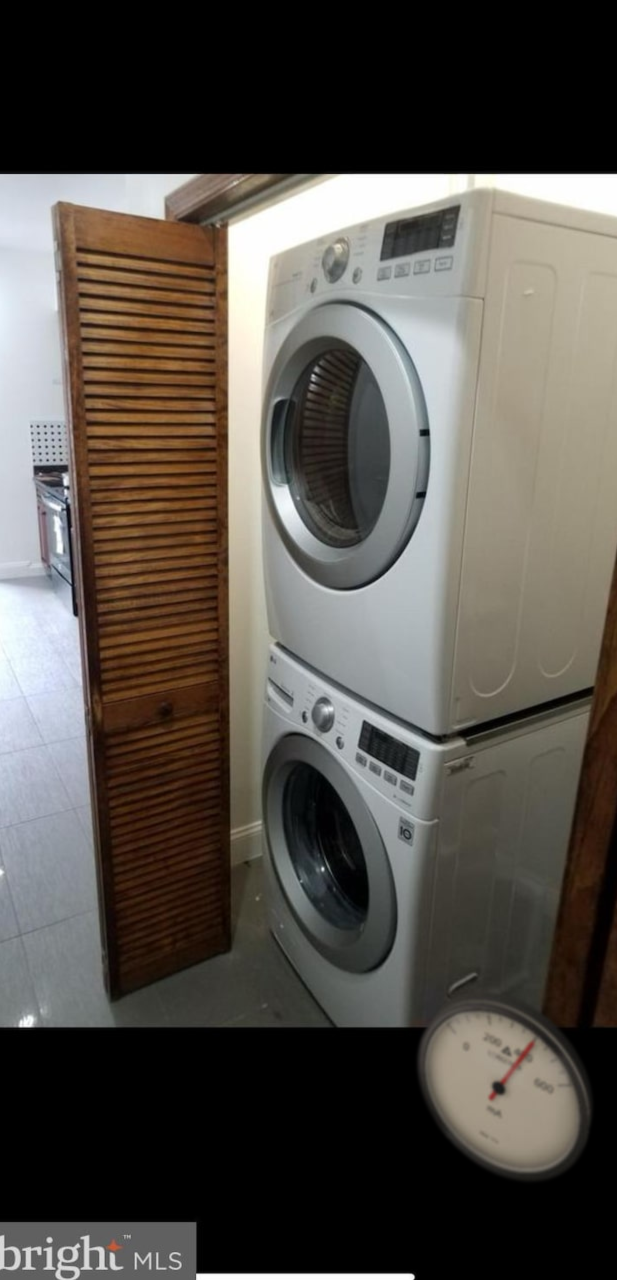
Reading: 400 mA
